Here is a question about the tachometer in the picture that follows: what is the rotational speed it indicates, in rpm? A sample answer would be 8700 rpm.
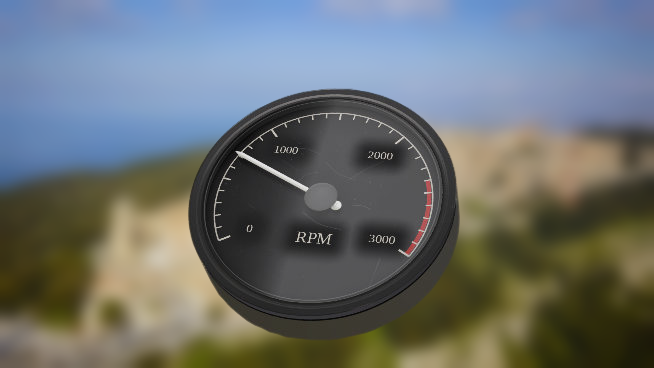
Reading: 700 rpm
